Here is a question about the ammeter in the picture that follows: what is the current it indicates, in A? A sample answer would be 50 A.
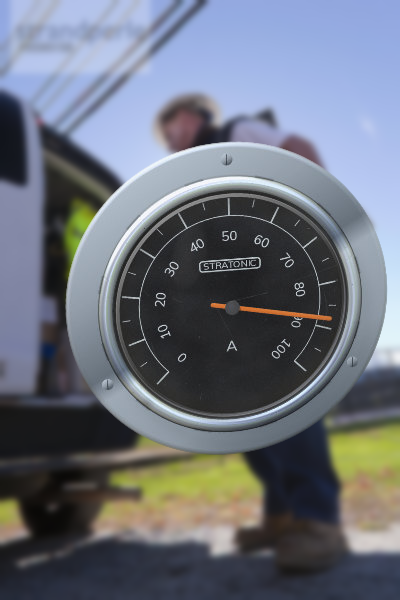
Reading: 87.5 A
